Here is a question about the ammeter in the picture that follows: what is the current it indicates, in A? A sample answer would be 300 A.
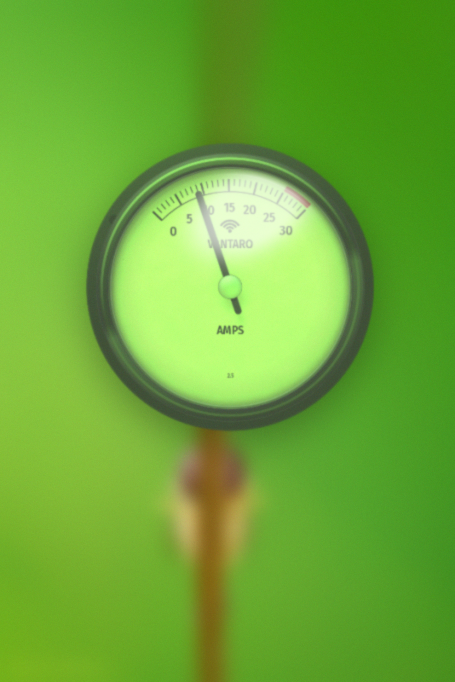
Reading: 9 A
